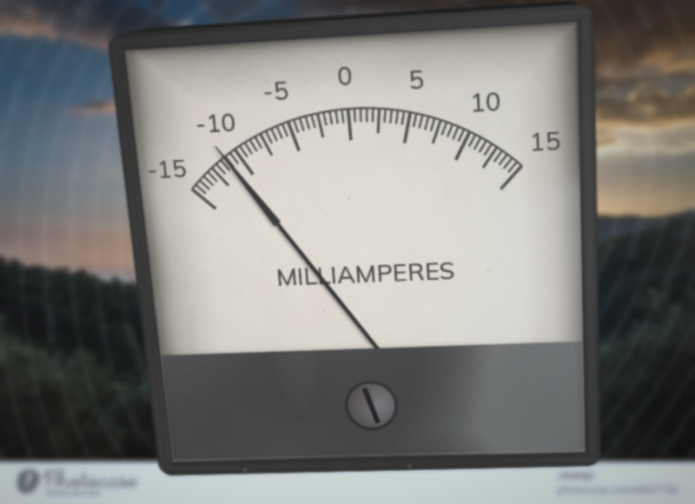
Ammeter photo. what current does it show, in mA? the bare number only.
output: -11
